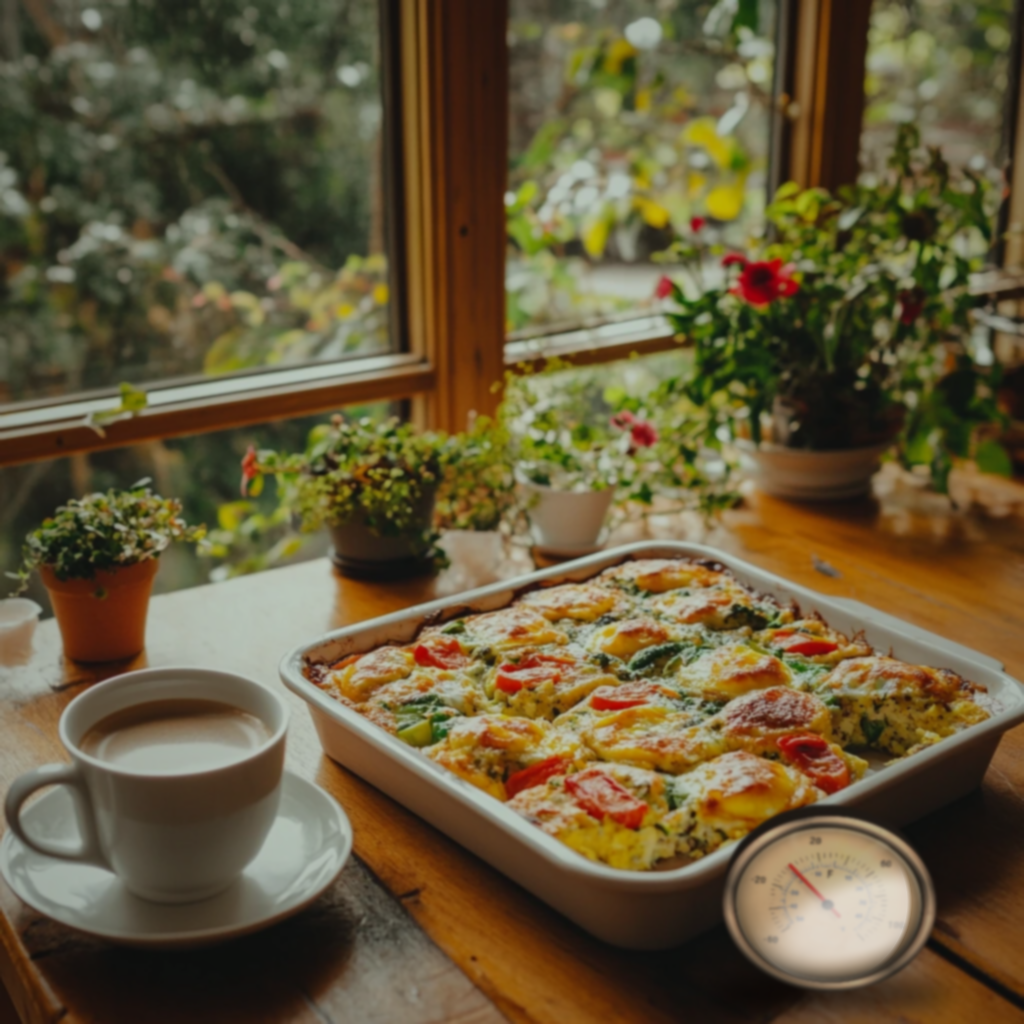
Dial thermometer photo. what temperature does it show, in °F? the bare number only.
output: 0
